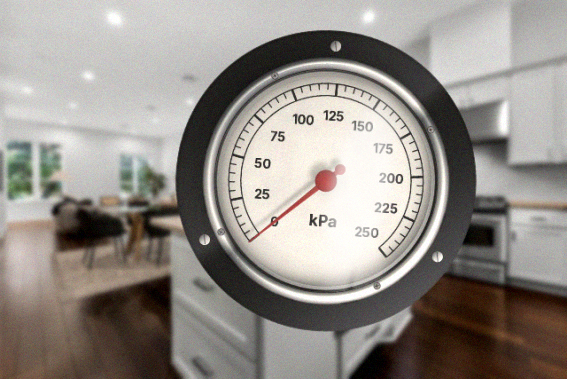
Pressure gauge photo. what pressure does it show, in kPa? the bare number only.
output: 0
